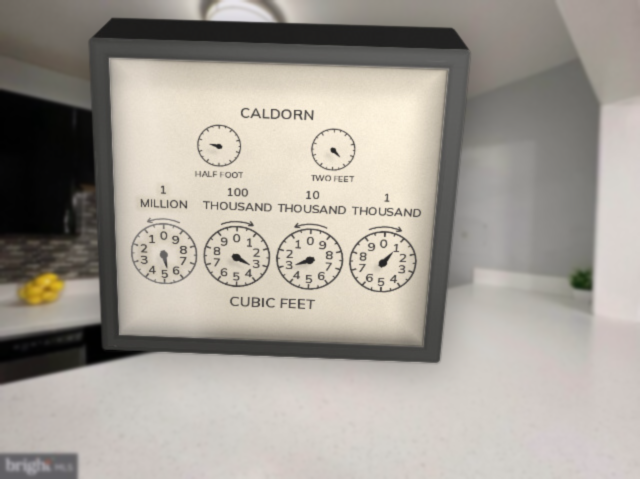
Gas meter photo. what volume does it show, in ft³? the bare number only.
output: 533100
